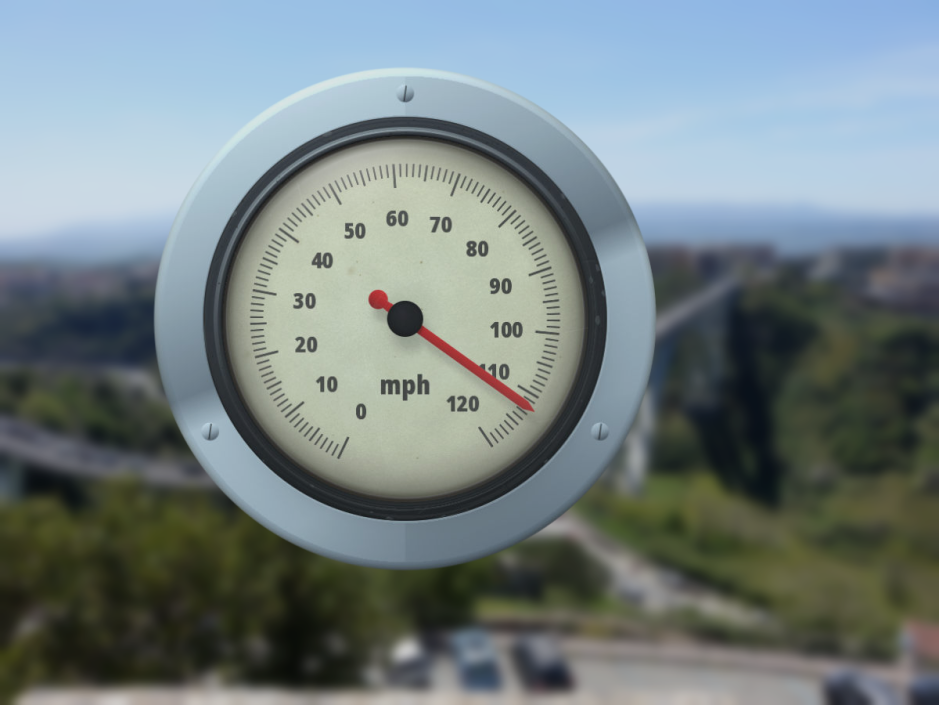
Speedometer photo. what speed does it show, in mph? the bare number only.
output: 112
